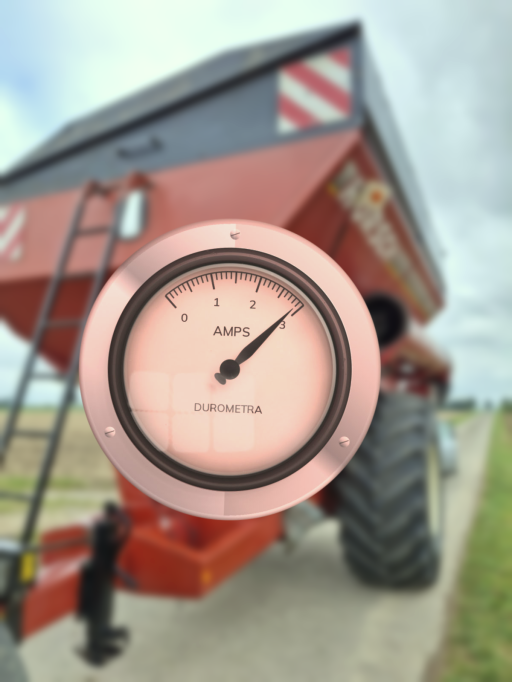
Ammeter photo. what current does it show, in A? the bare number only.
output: 2.9
